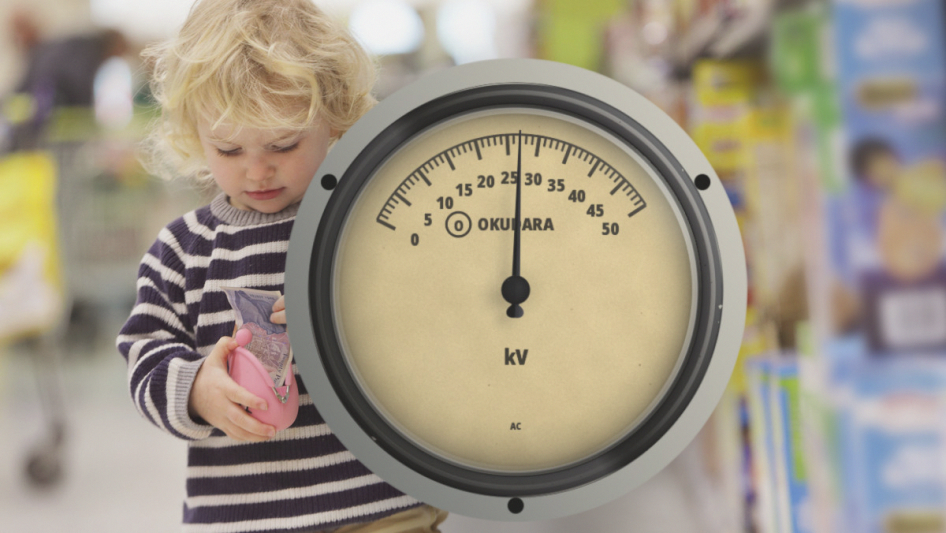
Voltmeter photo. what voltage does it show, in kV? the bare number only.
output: 27
